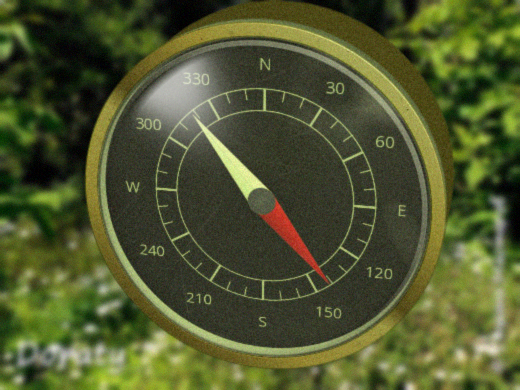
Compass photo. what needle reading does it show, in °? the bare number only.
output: 140
